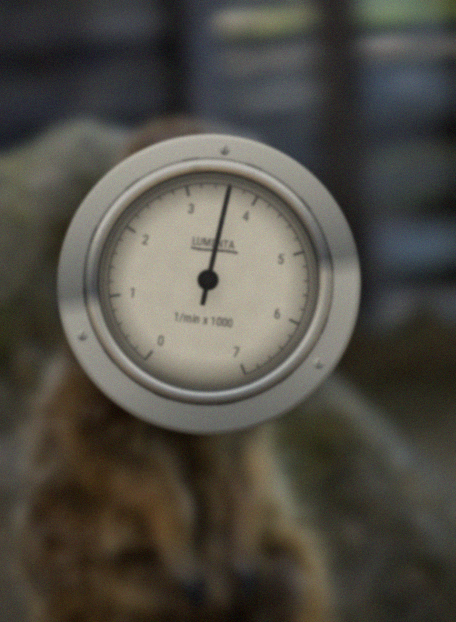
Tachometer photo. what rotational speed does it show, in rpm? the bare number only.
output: 3600
